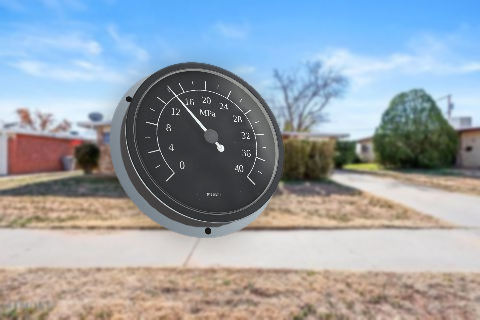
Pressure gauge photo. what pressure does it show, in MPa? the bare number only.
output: 14
